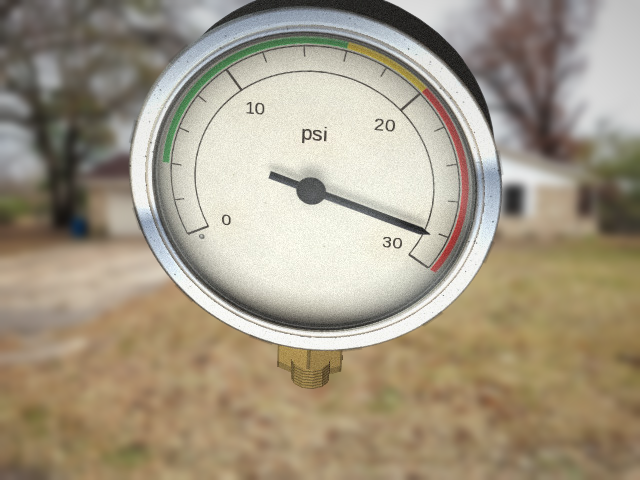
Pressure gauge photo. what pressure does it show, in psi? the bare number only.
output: 28
